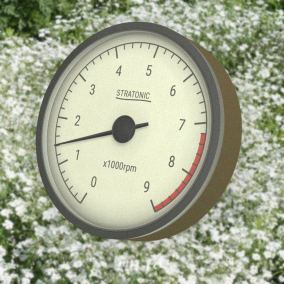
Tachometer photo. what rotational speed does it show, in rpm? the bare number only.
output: 1400
